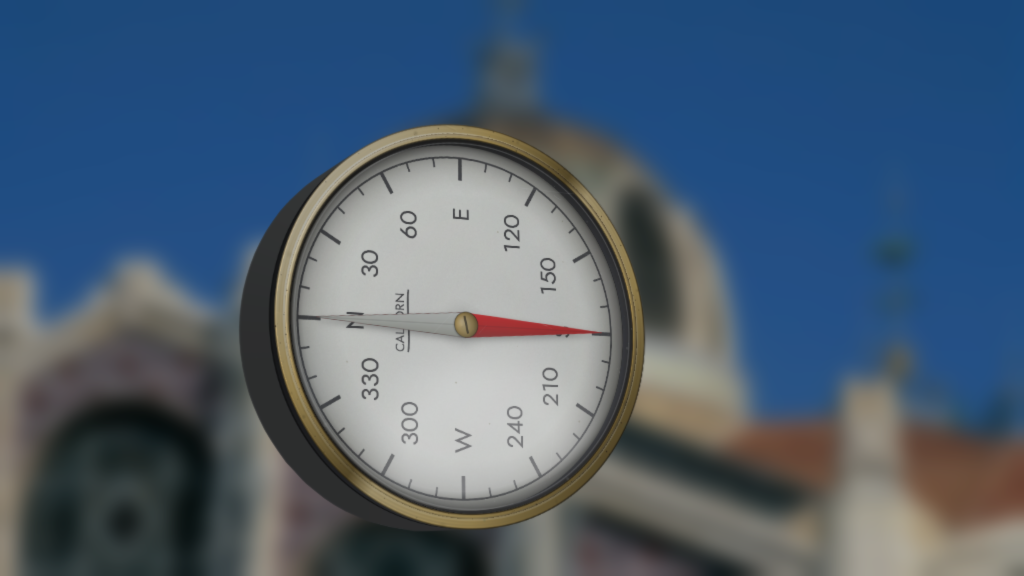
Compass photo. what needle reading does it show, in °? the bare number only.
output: 180
